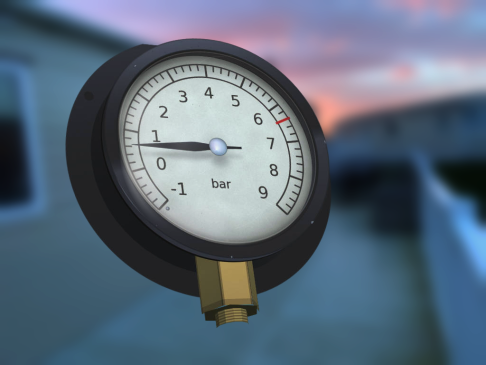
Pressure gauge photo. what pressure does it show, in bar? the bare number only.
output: 0.6
